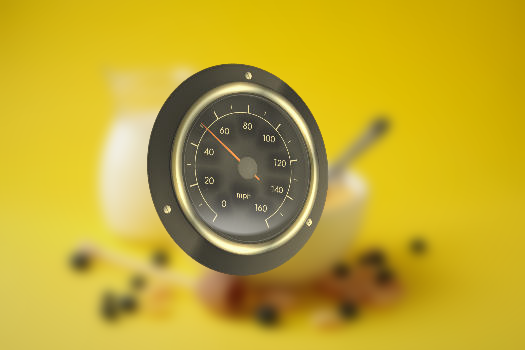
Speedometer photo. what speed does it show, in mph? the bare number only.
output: 50
